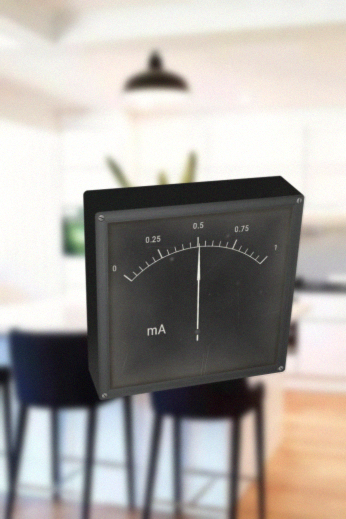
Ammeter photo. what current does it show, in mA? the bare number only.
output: 0.5
